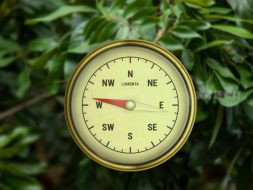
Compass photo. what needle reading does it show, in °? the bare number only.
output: 280
